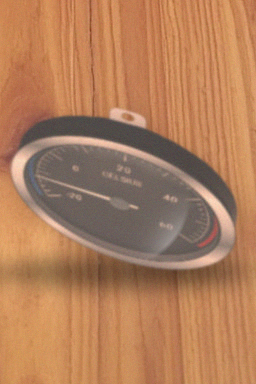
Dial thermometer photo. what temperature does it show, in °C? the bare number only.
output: -10
